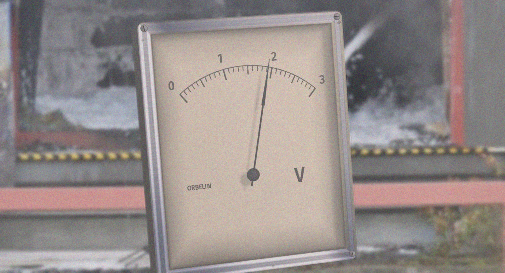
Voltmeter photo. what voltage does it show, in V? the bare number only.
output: 1.9
